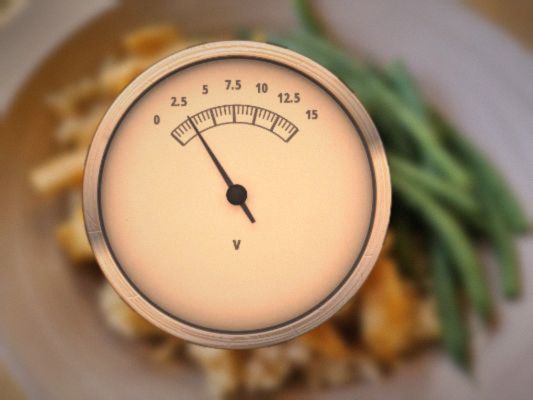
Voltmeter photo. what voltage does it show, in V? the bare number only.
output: 2.5
